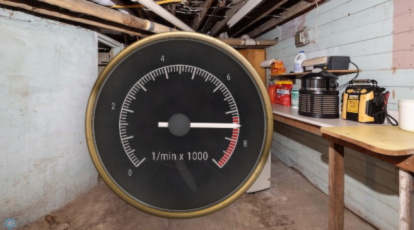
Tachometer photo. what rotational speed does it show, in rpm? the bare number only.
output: 7500
